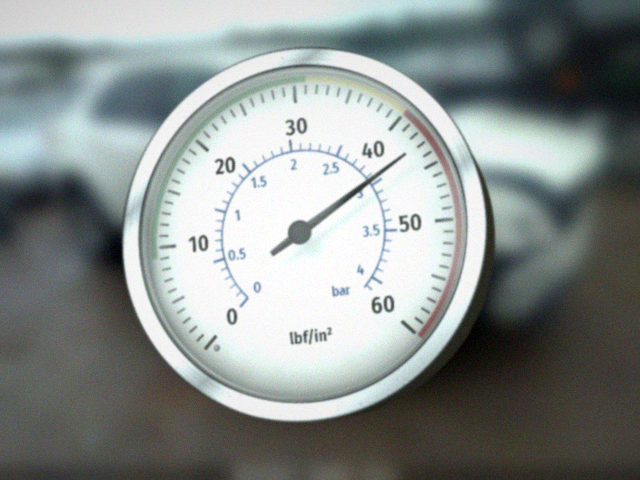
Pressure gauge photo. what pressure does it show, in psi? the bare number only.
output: 43
